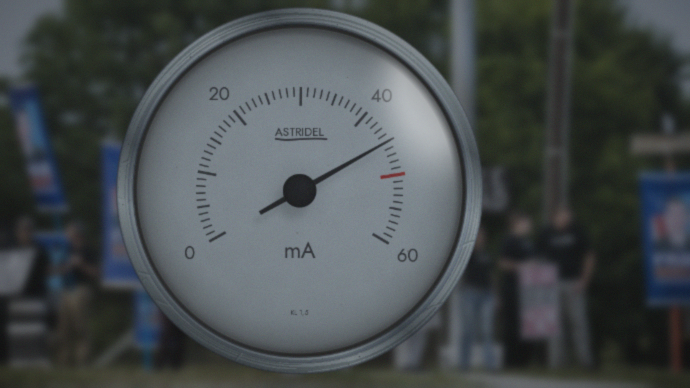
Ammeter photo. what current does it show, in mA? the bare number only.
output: 45
